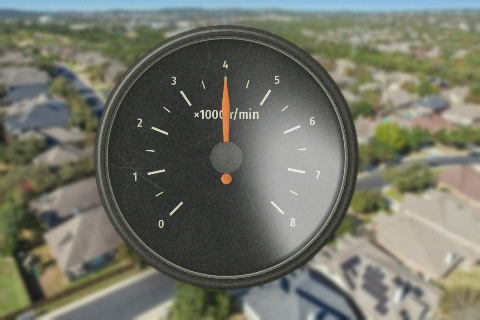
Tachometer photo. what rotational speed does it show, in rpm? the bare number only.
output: 4000
